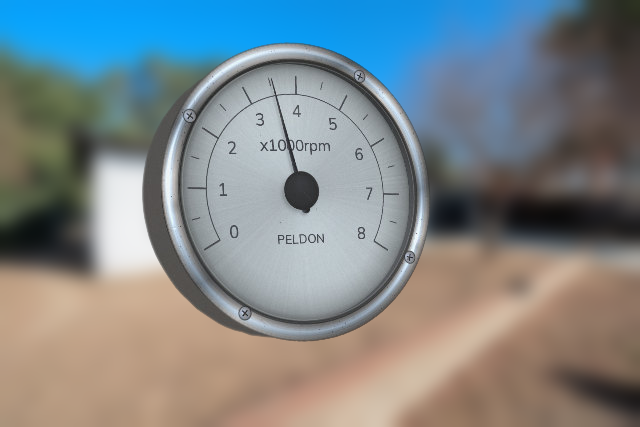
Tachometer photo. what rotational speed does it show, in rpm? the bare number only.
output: 3500
